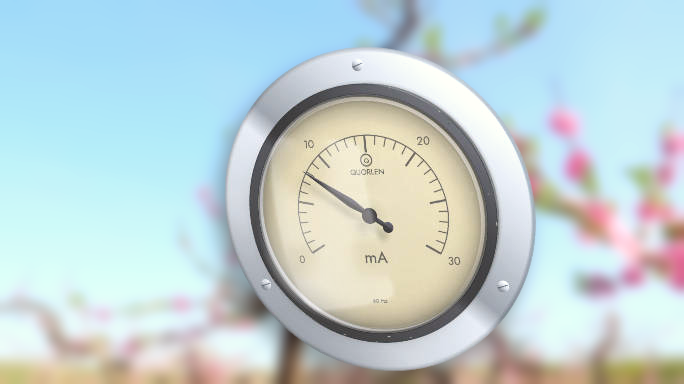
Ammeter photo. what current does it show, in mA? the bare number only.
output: 8
